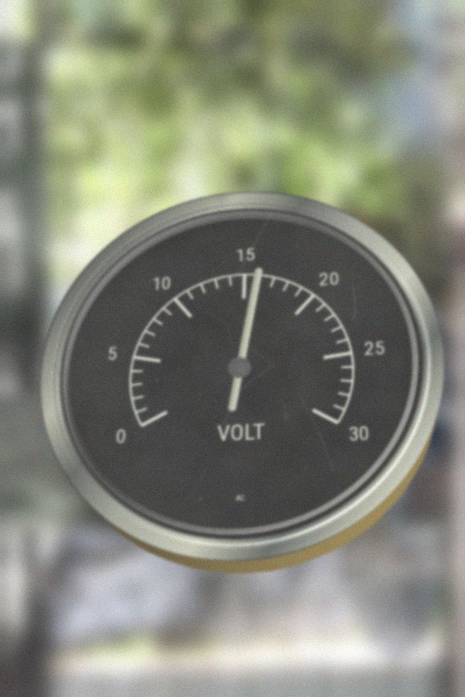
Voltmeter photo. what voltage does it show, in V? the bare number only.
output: 16
